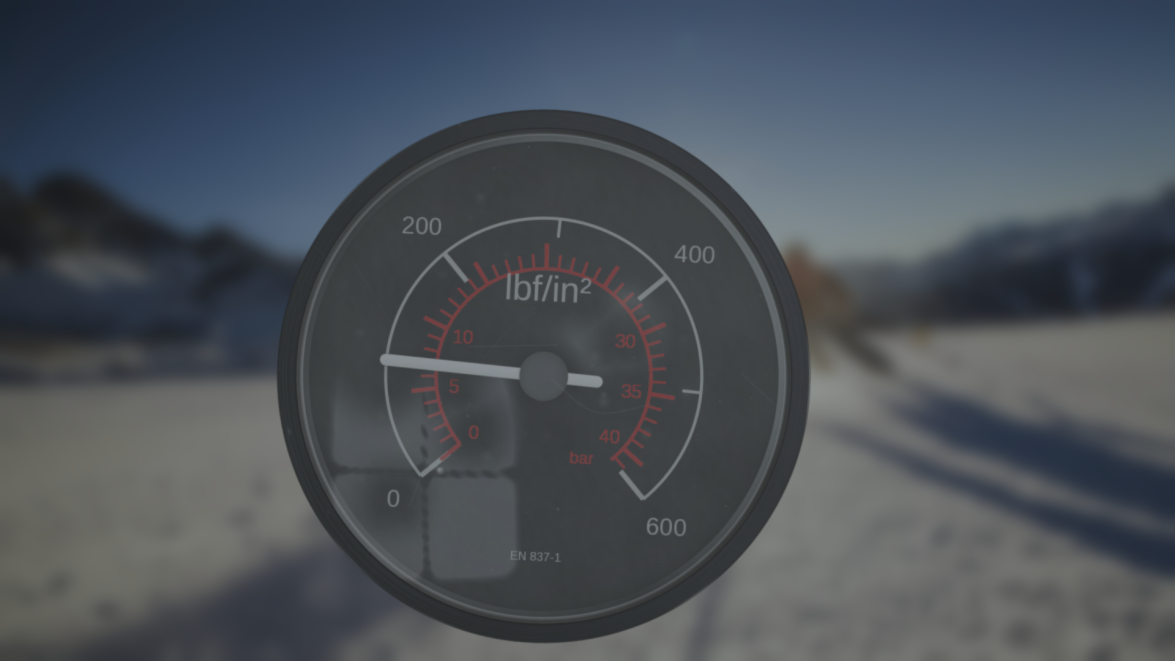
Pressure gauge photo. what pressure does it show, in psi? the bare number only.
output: 100
